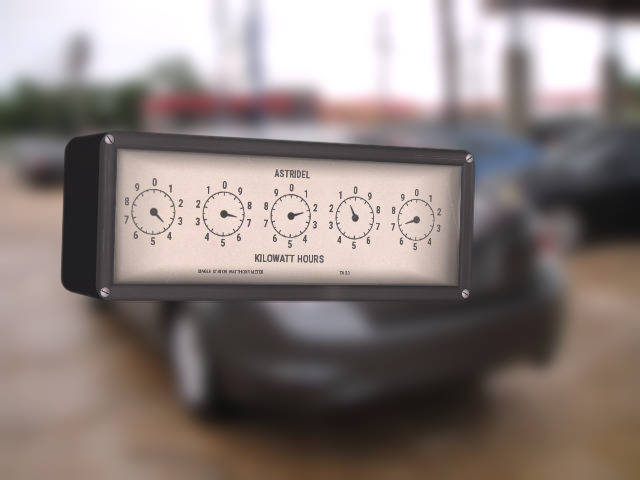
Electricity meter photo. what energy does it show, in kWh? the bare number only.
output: 37207
